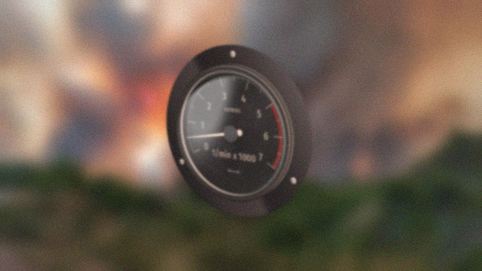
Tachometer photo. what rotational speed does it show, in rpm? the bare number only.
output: 500
